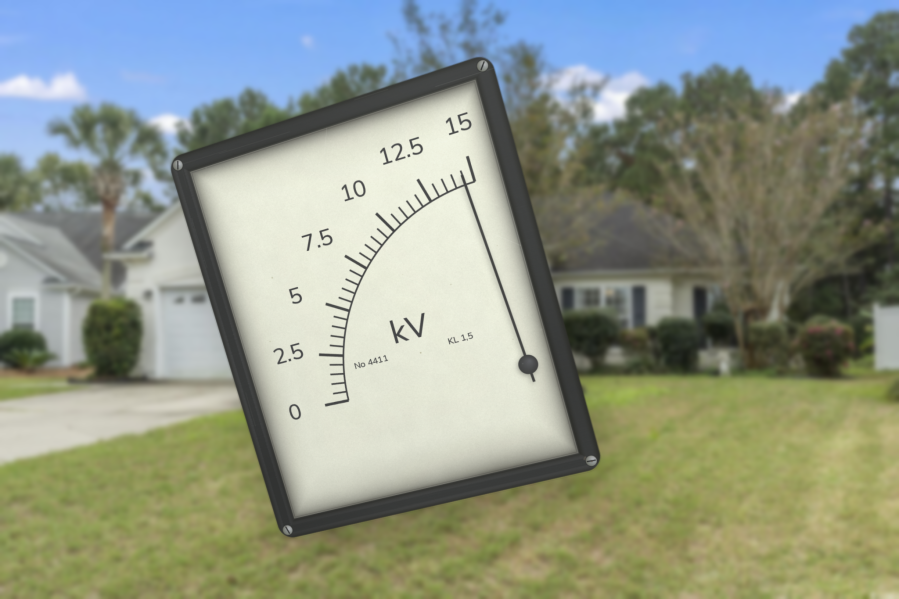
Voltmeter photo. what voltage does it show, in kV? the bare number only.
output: 14.5
